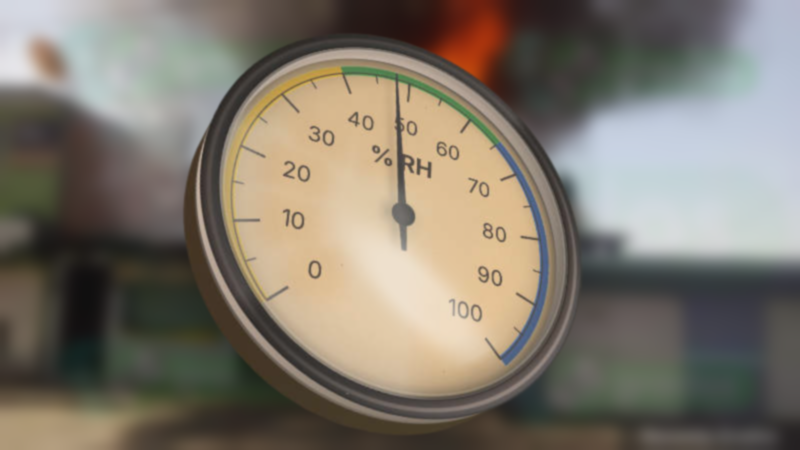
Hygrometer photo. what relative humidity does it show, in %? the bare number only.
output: 47.5
